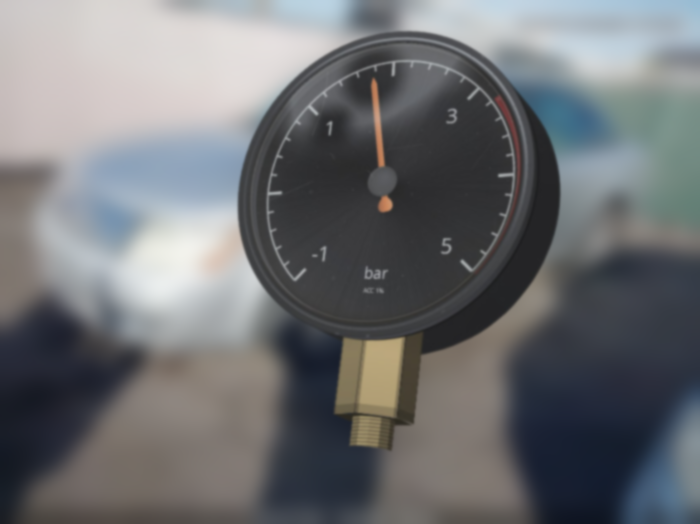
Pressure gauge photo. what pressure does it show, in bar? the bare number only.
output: 1.8
